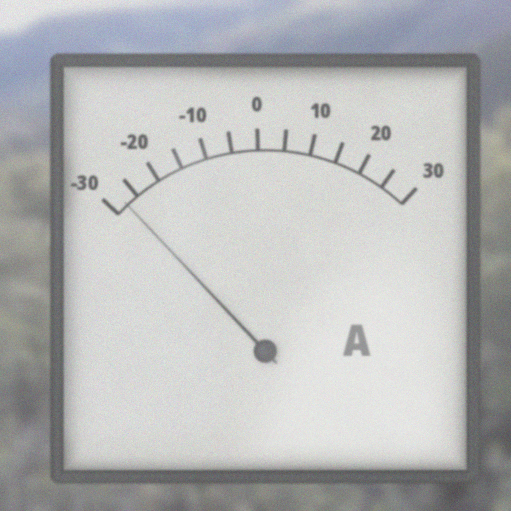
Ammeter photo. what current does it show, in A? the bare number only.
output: -27.5
